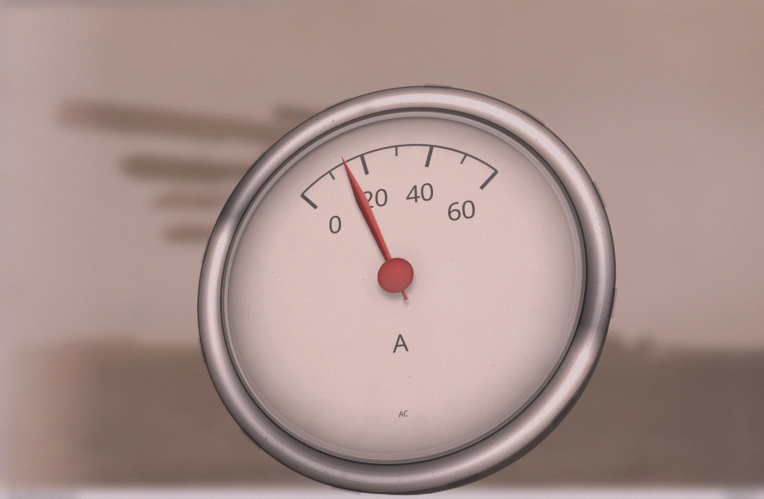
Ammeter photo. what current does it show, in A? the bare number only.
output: 15
